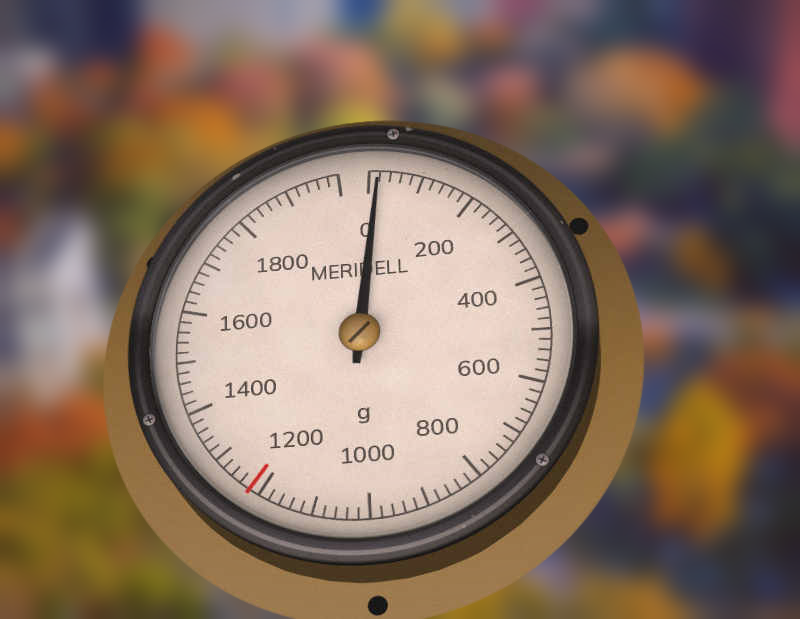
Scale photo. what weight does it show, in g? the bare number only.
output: 20
